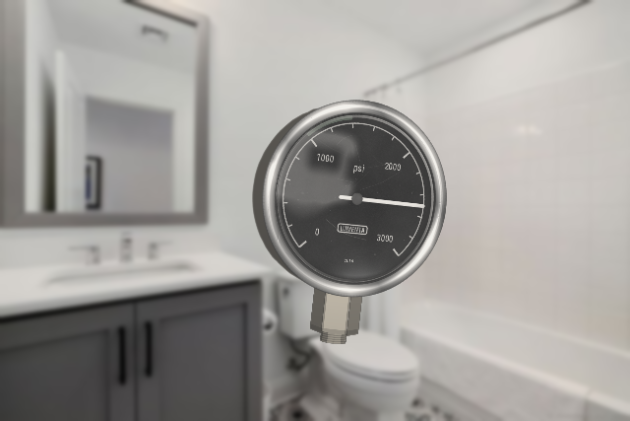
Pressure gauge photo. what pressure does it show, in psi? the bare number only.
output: 2500
